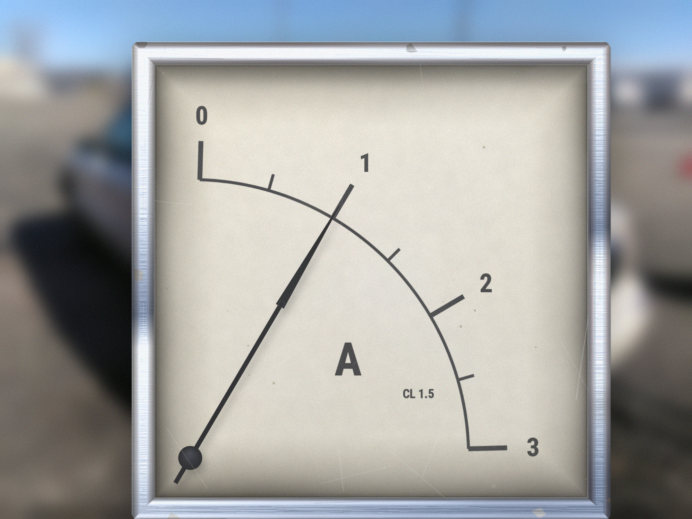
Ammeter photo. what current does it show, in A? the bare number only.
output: 1
